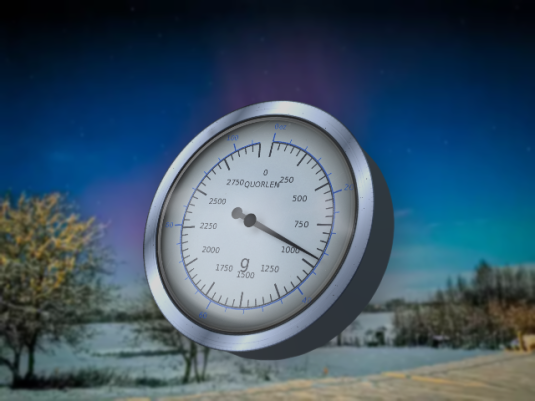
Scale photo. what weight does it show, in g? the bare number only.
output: 950
